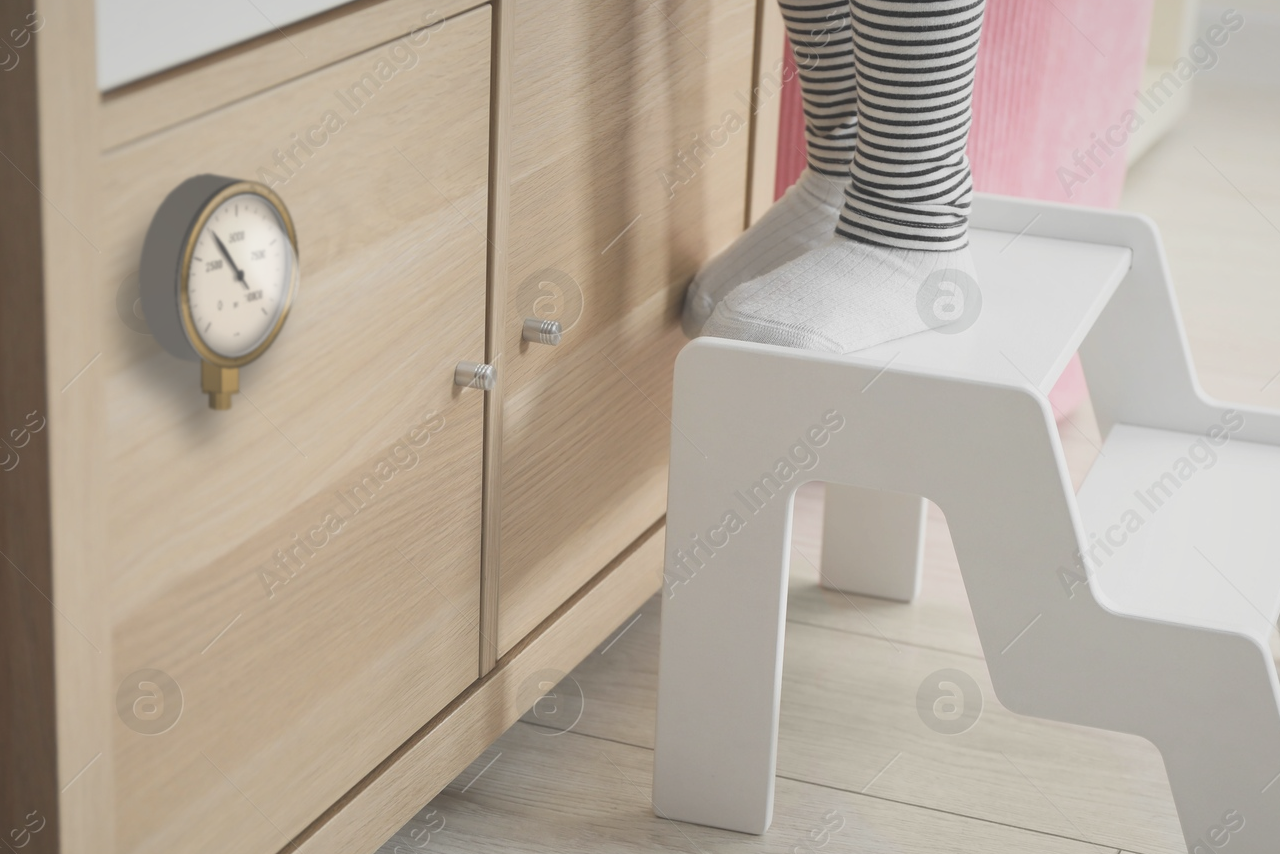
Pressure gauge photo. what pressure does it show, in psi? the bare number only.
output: 3500
